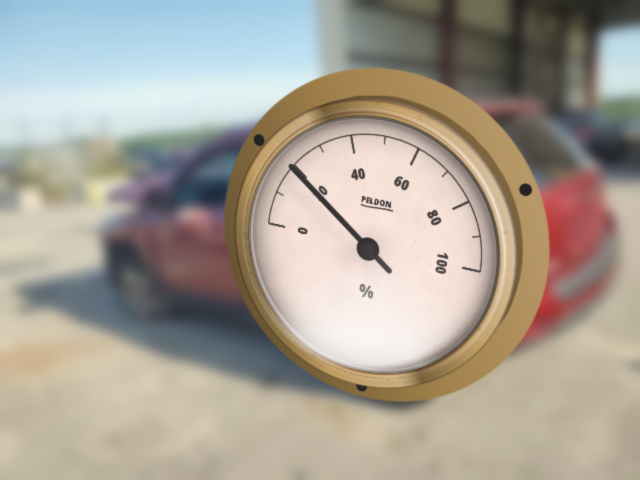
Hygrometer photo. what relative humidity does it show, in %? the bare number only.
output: 20
